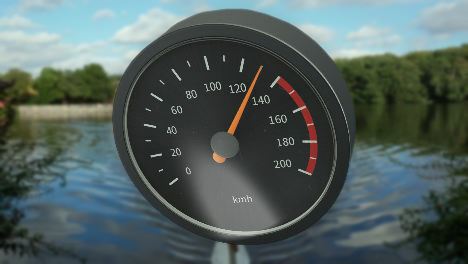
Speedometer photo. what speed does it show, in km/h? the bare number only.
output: 130
